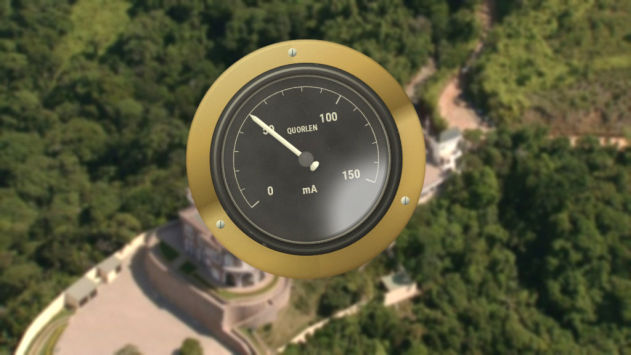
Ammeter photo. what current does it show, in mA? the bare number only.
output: 50
